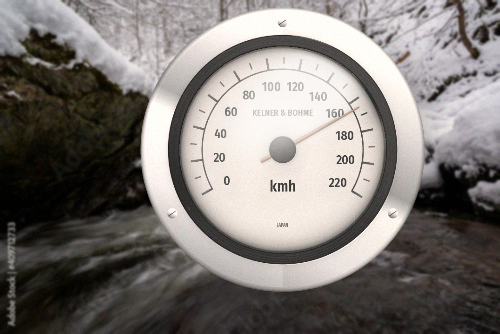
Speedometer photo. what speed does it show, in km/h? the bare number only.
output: 165
